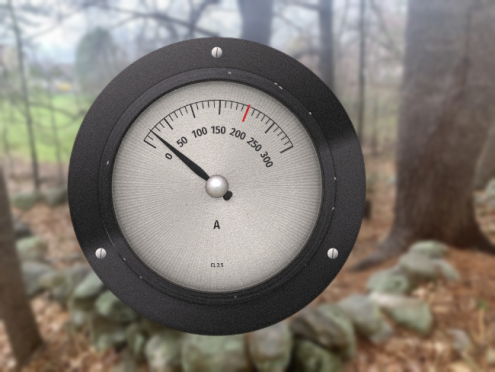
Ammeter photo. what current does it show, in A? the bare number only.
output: 20
